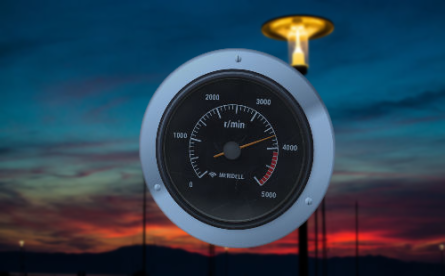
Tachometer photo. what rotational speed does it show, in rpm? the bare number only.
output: 3700
